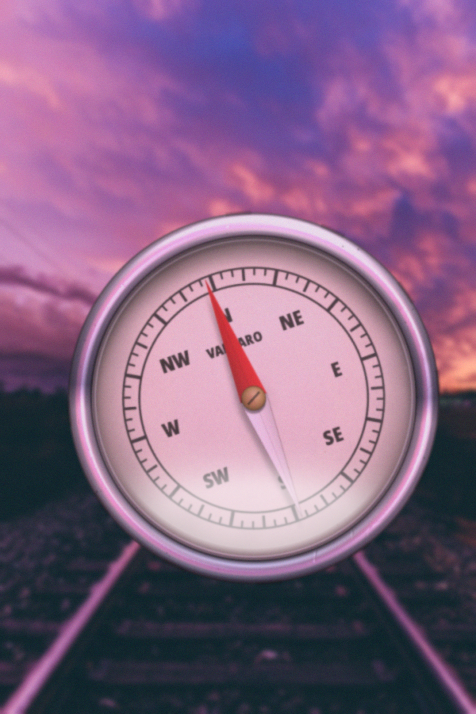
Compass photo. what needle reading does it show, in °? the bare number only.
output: 357.5
